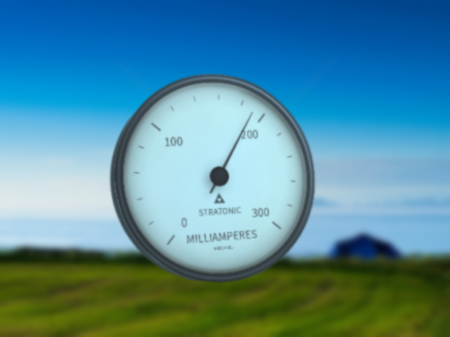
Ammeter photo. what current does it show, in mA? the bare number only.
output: 190
